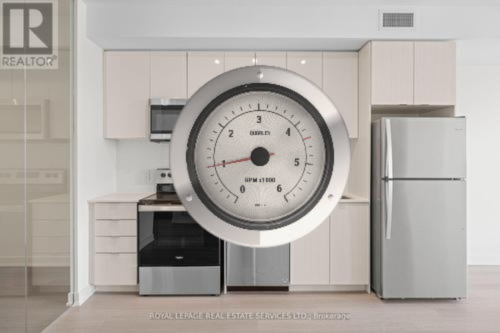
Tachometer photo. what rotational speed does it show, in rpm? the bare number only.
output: 1000
